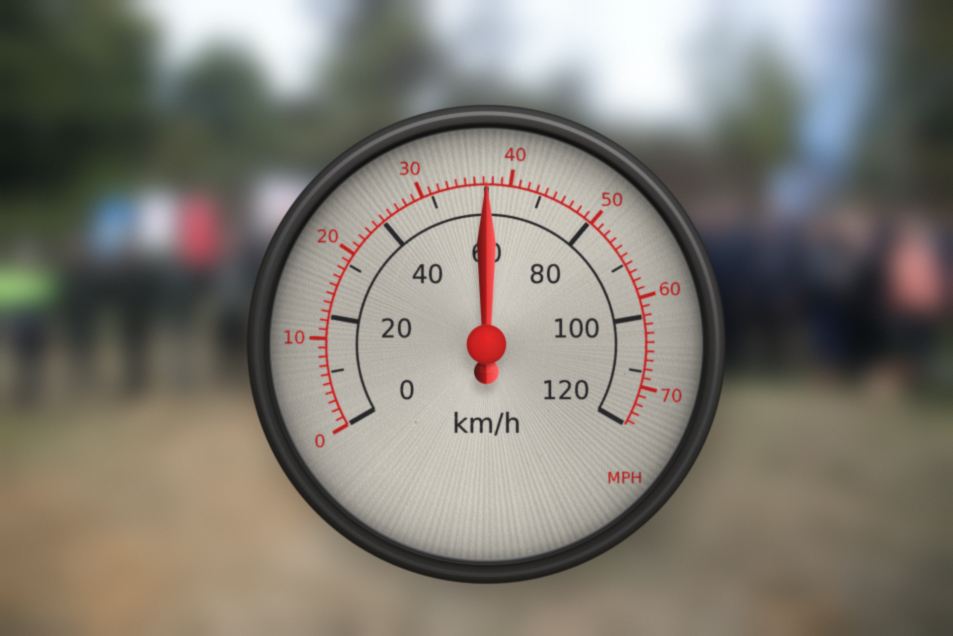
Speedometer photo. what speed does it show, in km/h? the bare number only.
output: 60
